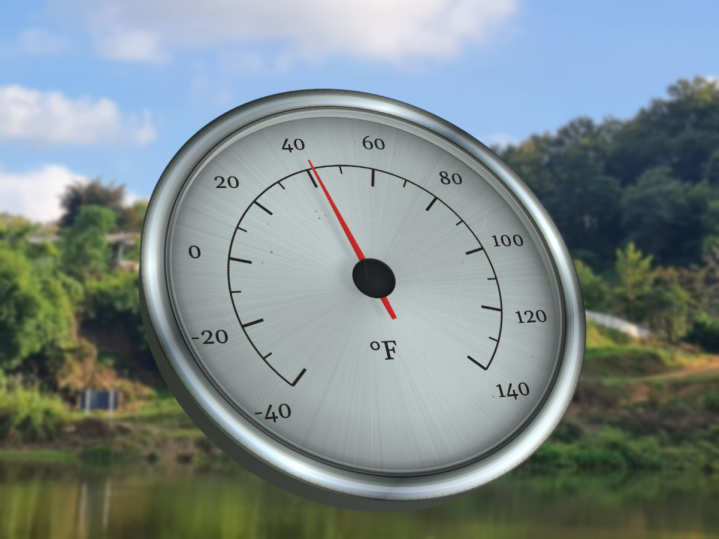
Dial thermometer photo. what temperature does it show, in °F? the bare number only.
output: 40
